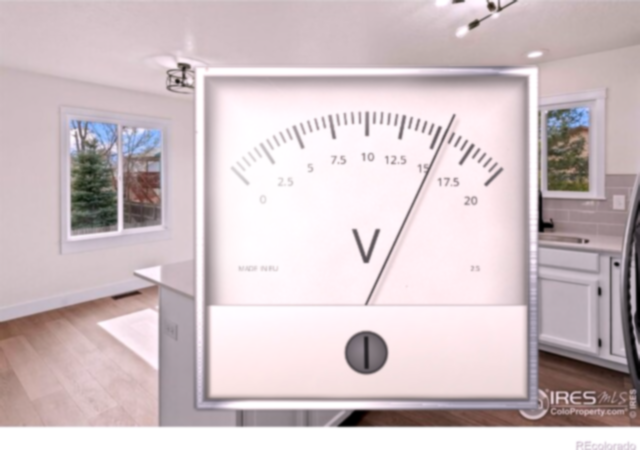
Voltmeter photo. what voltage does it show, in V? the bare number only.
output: 15.5
